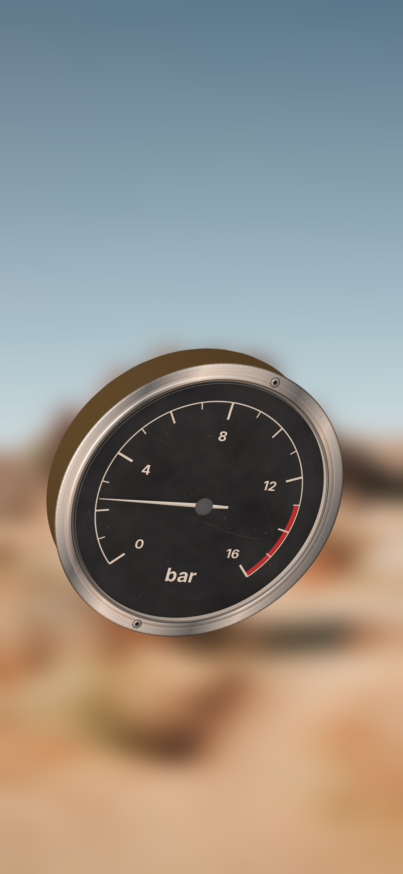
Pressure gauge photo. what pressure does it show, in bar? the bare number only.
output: 2.5
